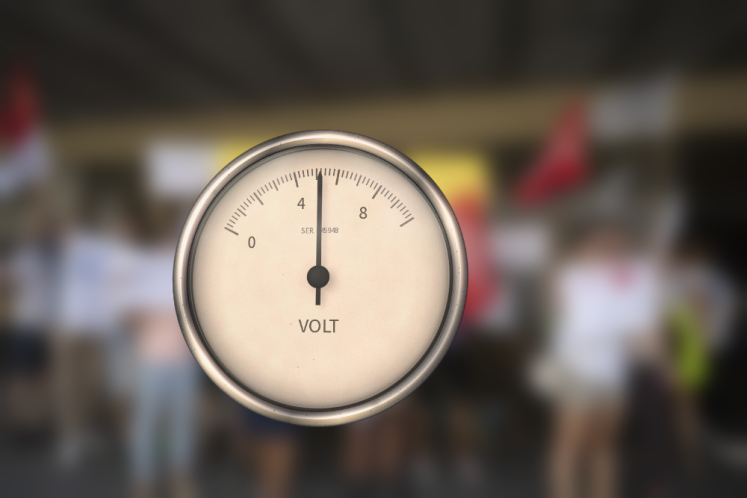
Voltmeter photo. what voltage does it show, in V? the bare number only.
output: 5.2
